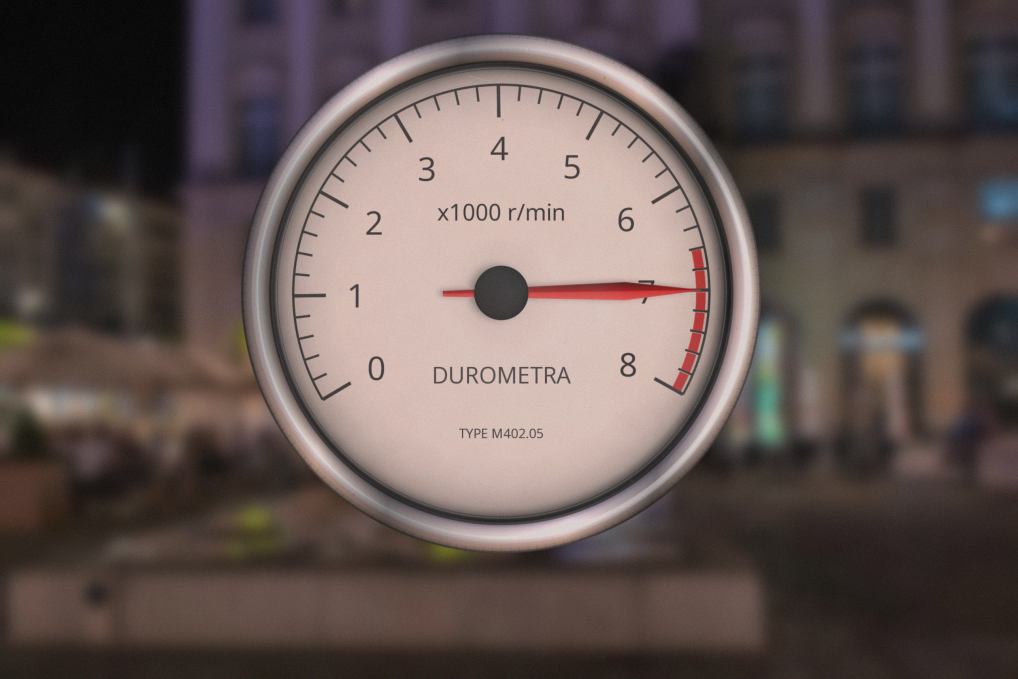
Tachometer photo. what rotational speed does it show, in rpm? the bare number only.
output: 7000
